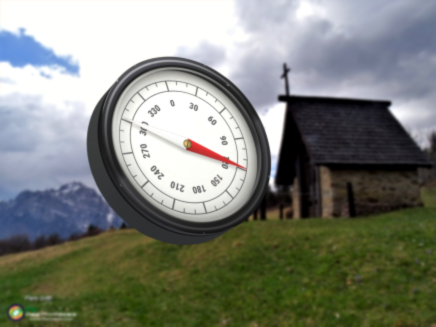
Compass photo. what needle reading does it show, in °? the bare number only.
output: 120
